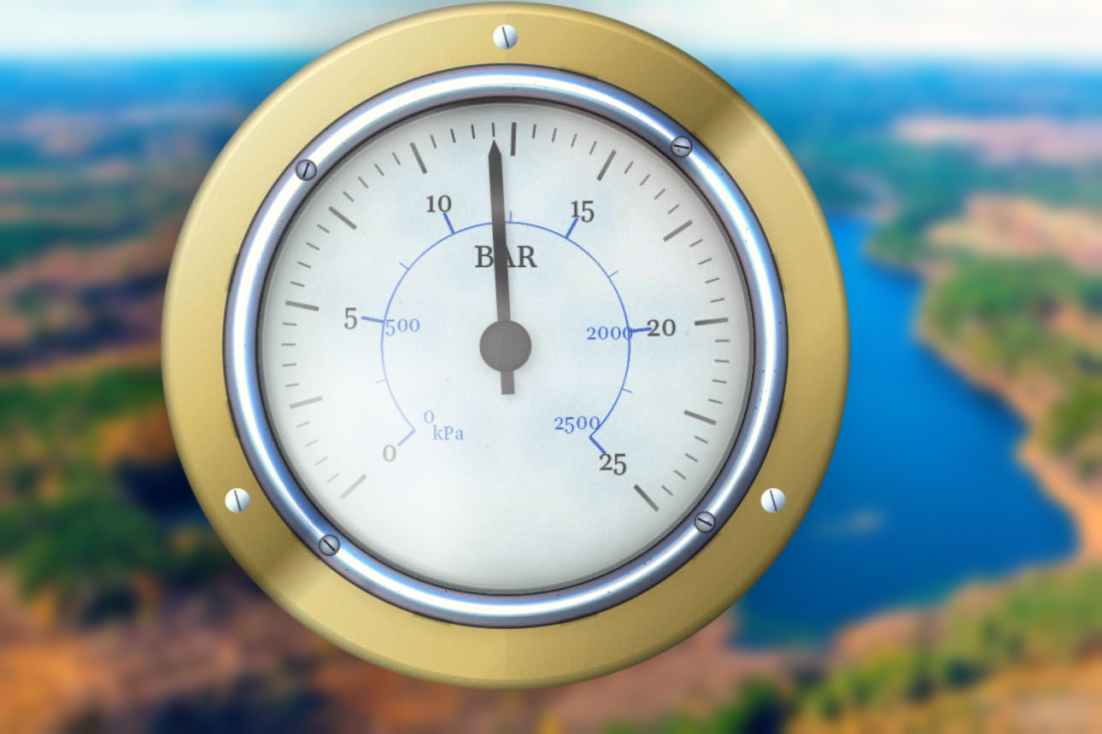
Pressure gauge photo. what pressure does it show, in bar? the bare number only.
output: 12
